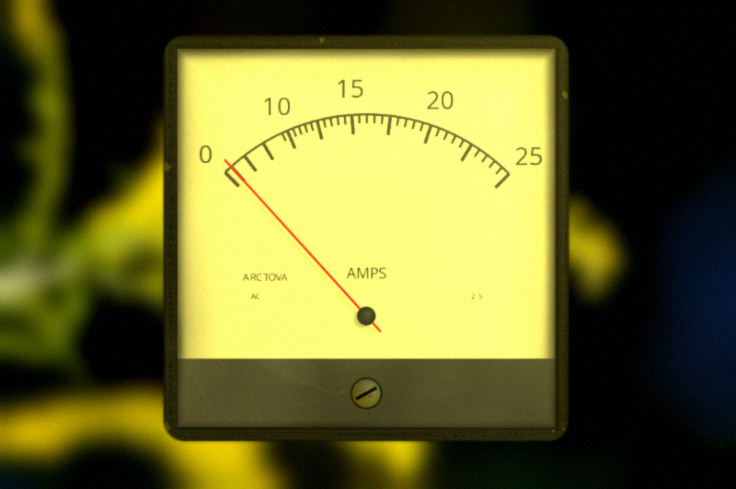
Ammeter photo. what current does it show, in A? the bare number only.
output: 2.5
